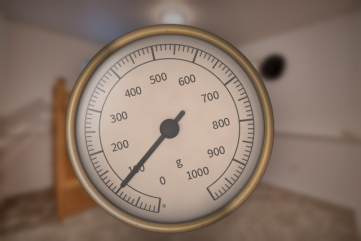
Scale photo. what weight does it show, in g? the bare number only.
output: 100
